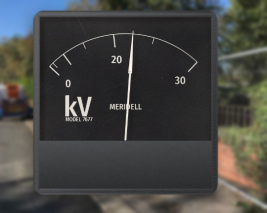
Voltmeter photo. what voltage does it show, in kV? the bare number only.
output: 22.5
